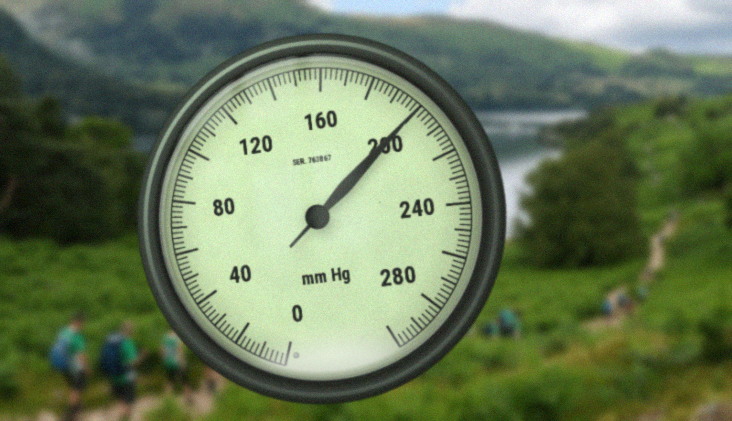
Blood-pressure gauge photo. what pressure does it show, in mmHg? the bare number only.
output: 200
